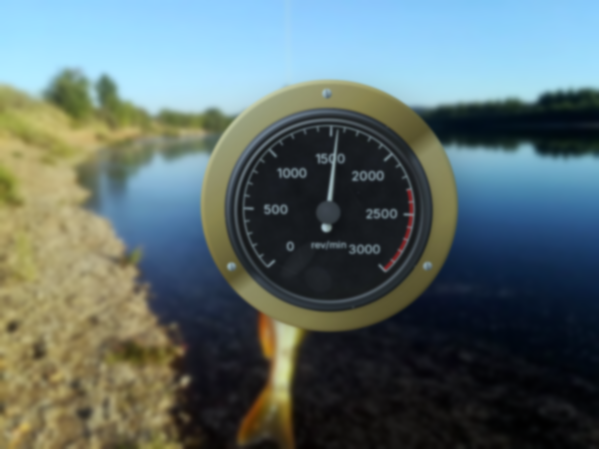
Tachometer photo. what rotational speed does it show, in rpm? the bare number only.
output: 1550
